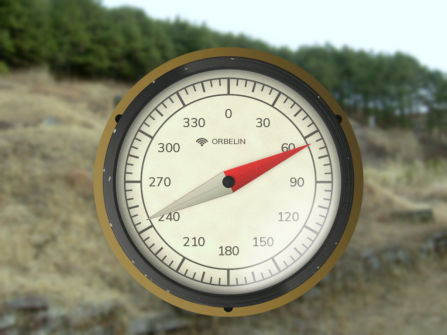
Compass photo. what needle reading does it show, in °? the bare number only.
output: 65
